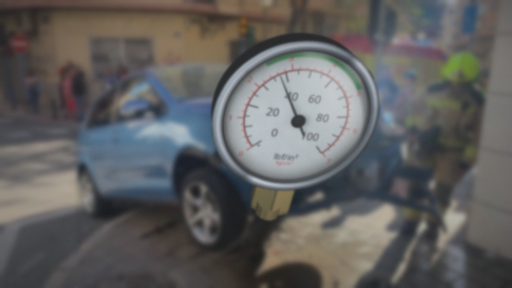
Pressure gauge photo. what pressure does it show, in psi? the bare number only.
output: 37.5
